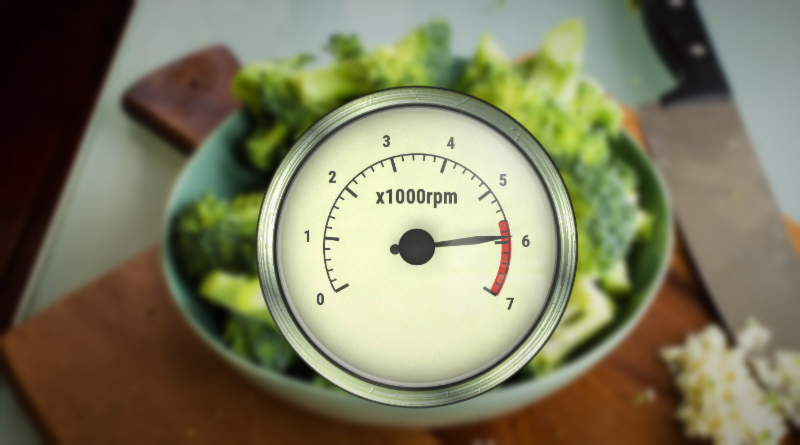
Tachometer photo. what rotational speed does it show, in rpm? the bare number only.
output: 5900
